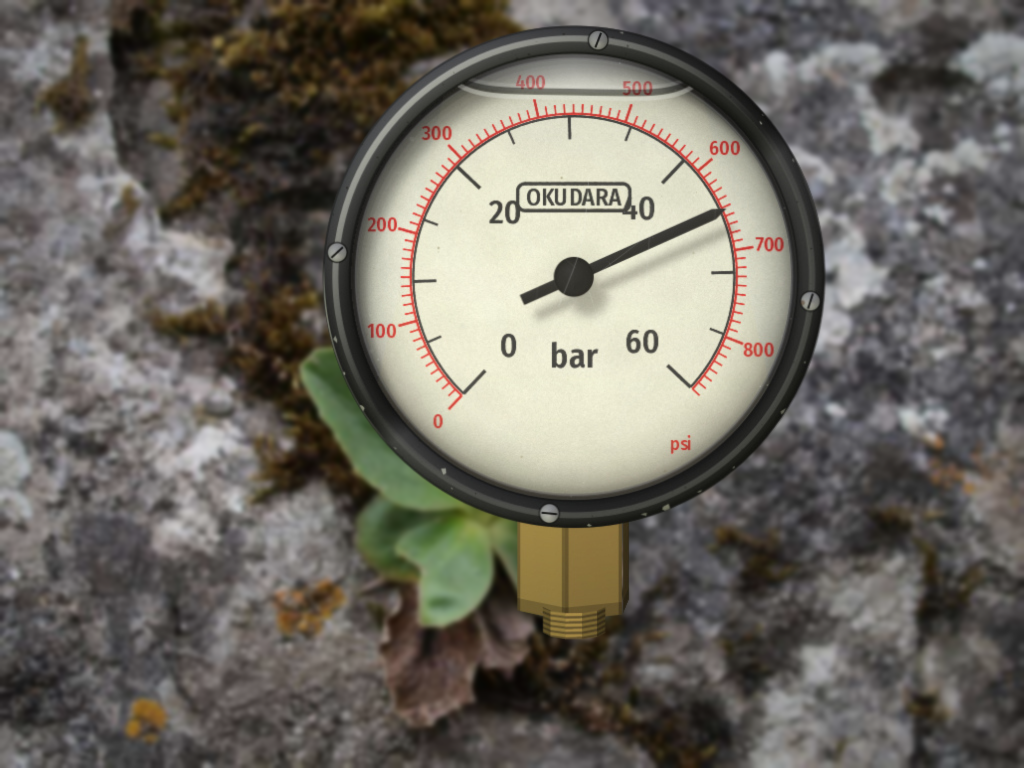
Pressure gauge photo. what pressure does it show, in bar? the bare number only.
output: 45
